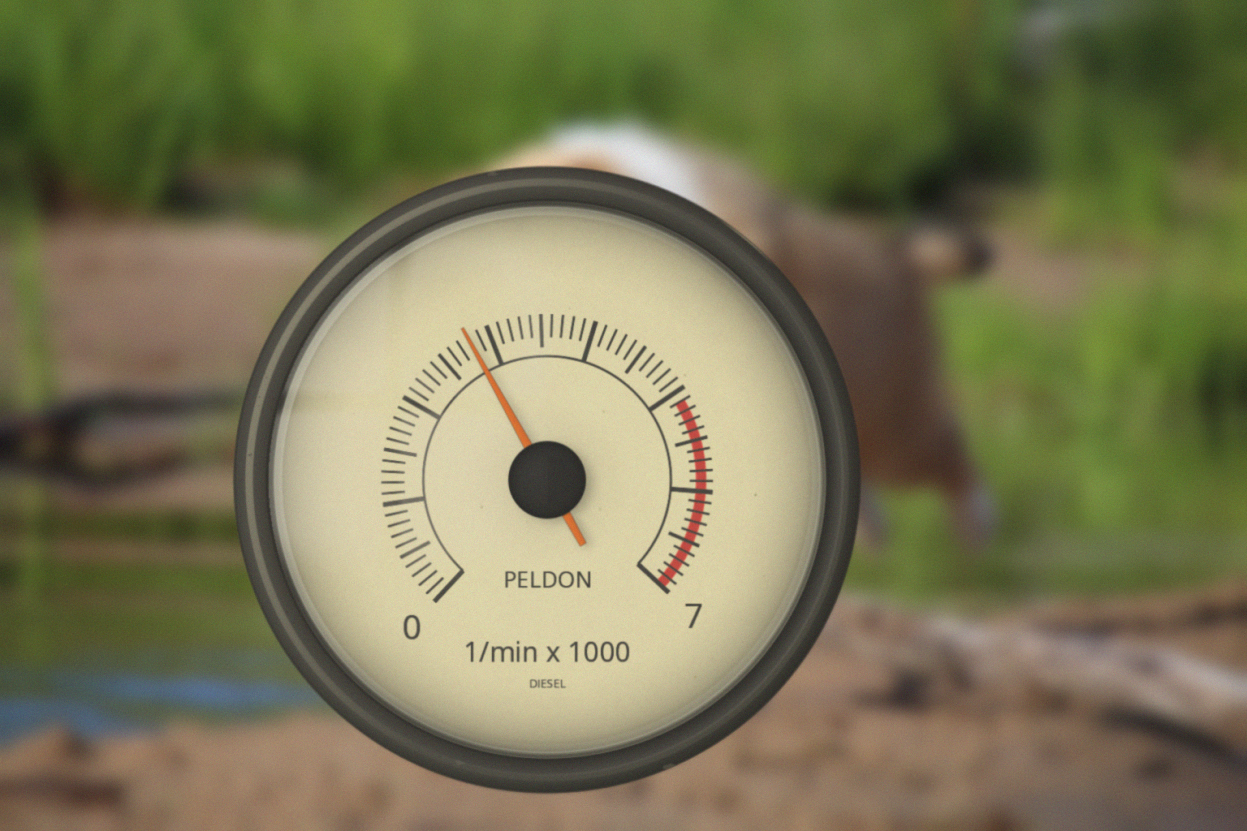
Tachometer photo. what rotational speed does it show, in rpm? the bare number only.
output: 2800
